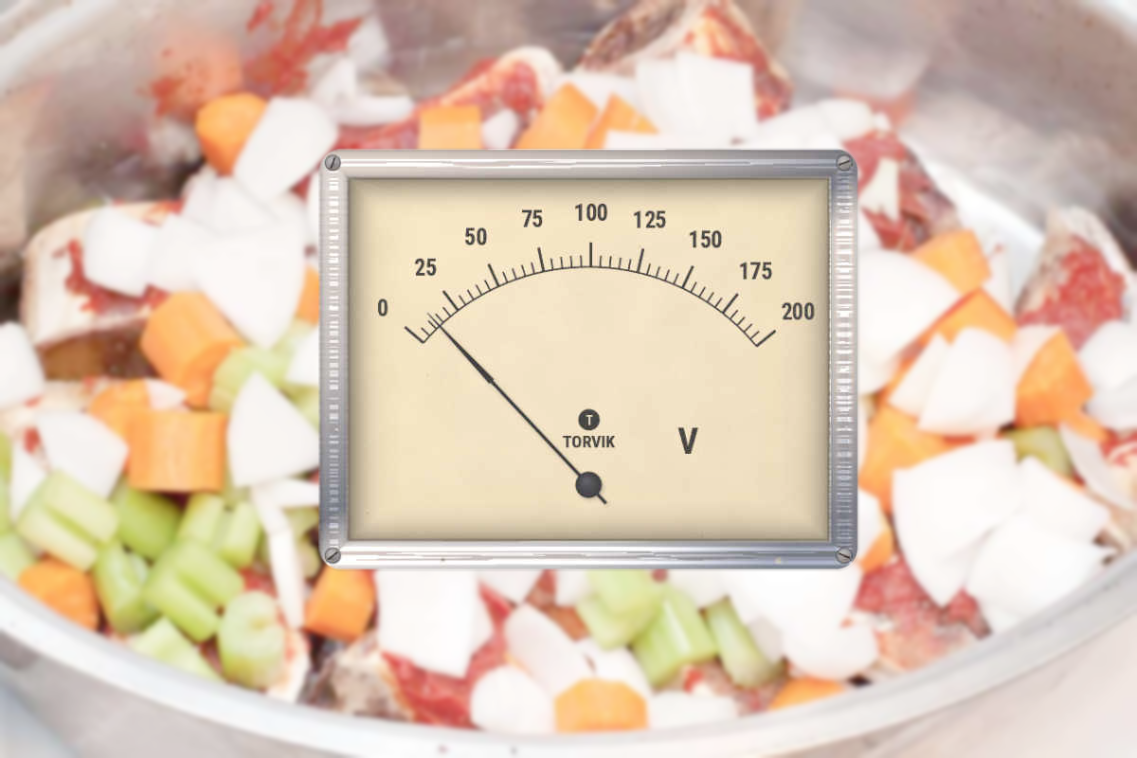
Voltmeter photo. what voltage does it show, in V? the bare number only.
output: 12.5
